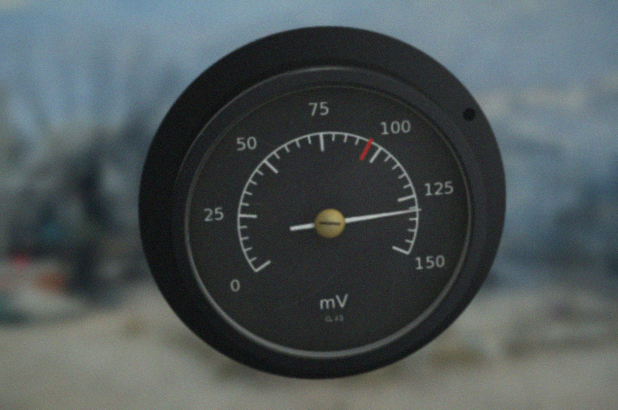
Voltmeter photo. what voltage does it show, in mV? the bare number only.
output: 130
